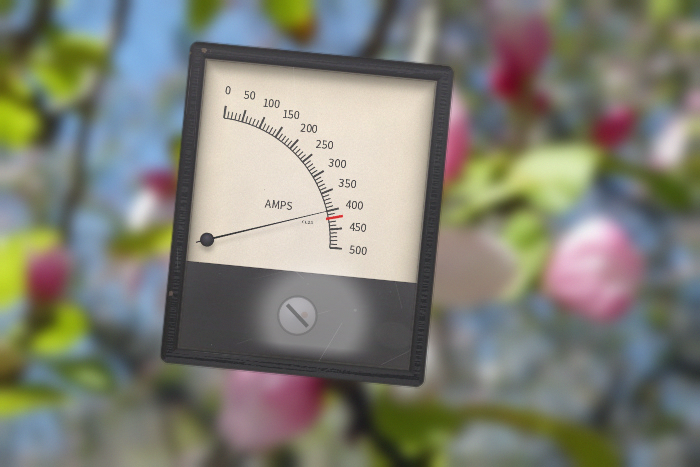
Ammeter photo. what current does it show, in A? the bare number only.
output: 400
